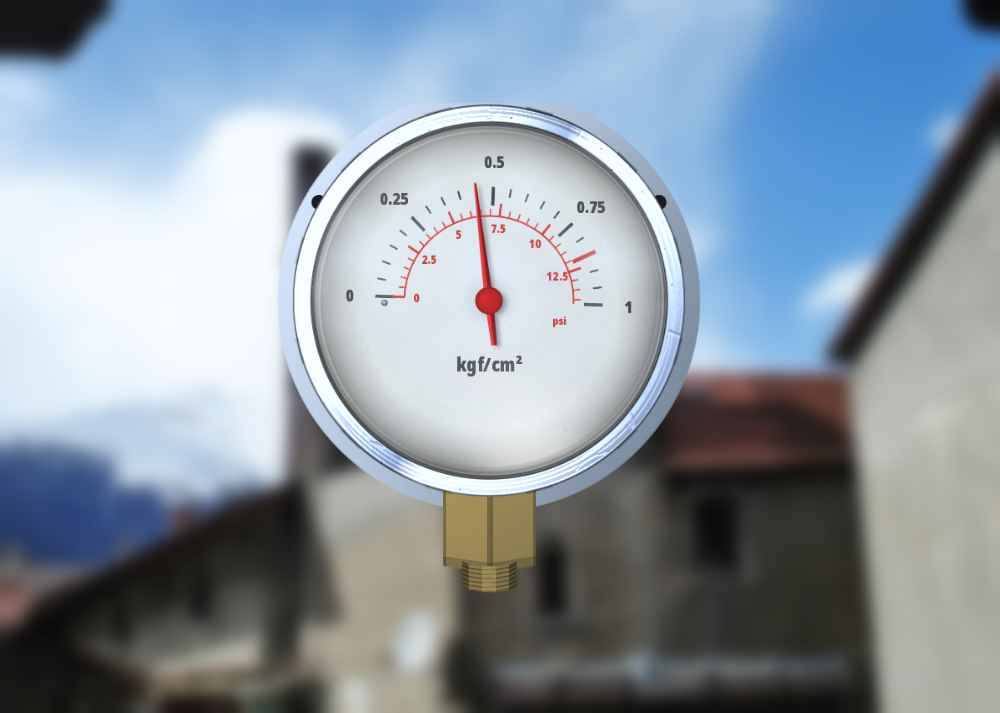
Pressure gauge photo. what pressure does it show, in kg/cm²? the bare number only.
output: 0.45
